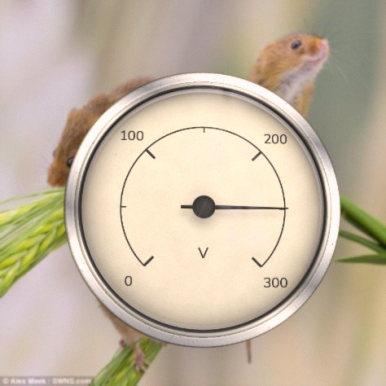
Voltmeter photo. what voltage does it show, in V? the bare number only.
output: 250
